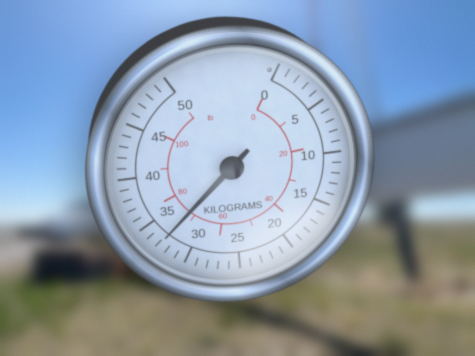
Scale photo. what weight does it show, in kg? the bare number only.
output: 33
